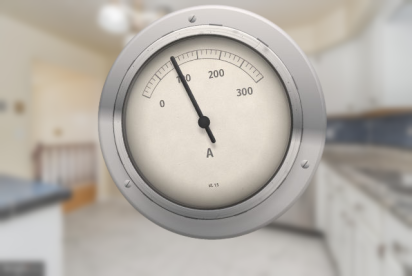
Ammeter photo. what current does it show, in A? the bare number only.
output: 100
